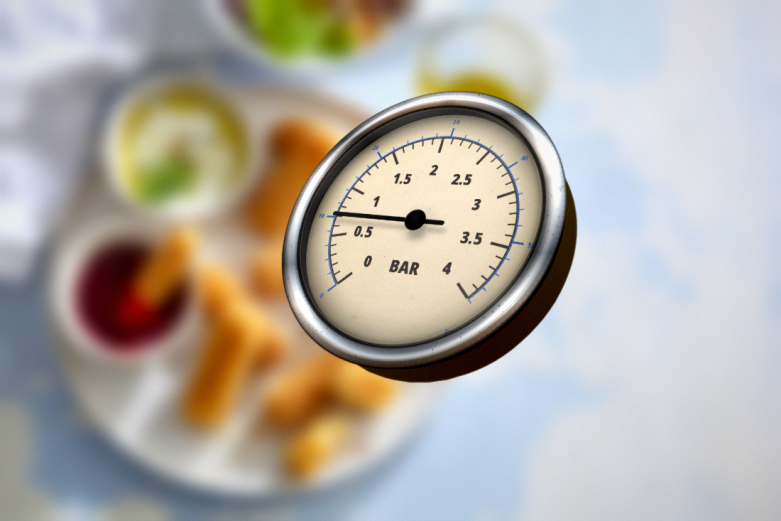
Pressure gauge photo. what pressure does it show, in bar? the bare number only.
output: 0.7
